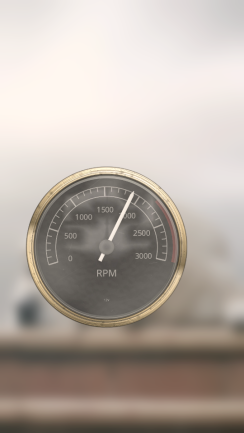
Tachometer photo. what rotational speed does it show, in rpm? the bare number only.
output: 1900
